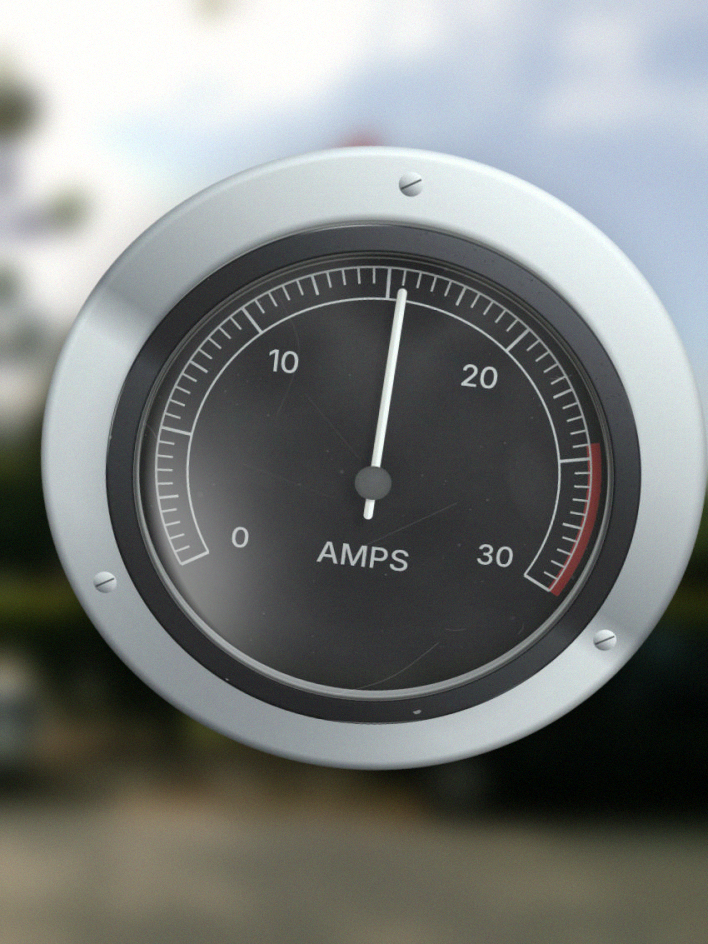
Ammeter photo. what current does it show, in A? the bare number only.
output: 15.5
